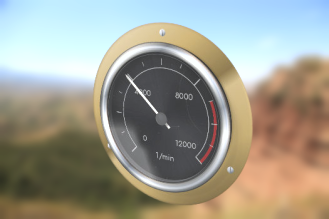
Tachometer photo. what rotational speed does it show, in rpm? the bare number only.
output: 4000
